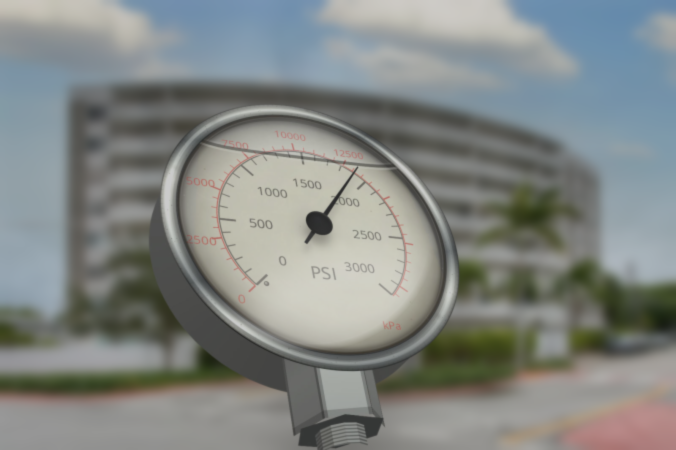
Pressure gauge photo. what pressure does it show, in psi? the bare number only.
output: 1900
